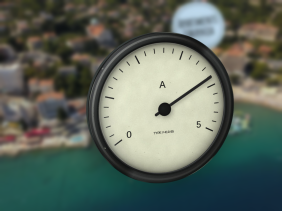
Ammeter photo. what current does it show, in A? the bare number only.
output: 3.8
